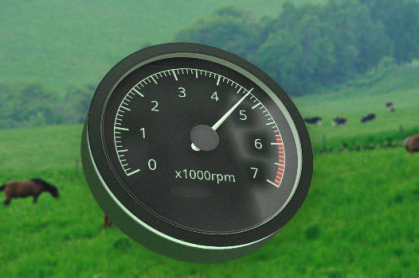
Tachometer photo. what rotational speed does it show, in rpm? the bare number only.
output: 4700
